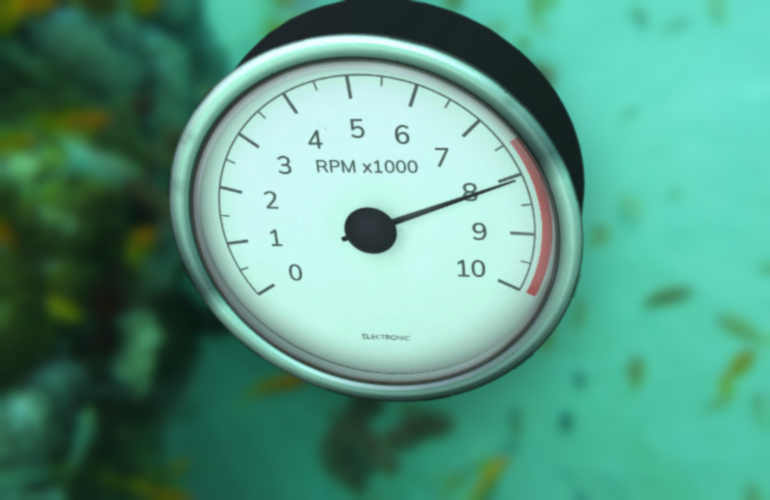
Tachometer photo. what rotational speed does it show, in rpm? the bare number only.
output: 8000
